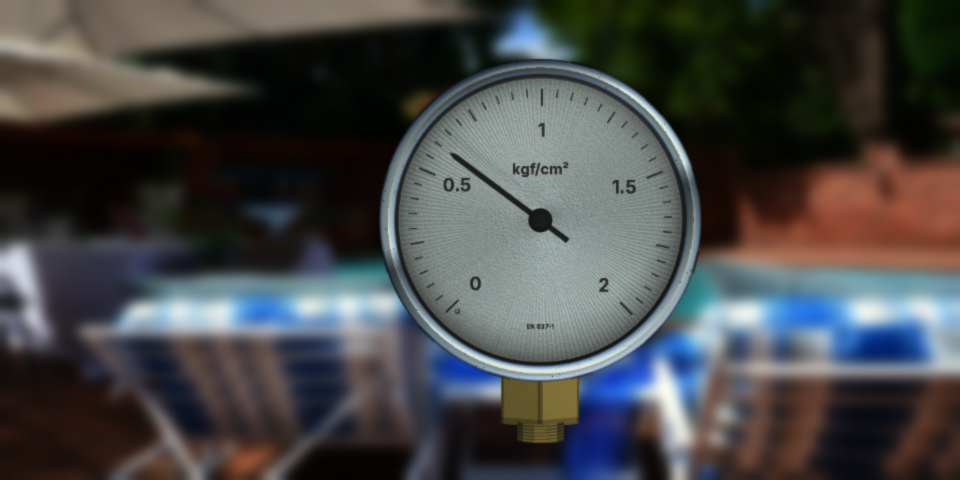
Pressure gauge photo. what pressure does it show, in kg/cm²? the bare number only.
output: 0.6
